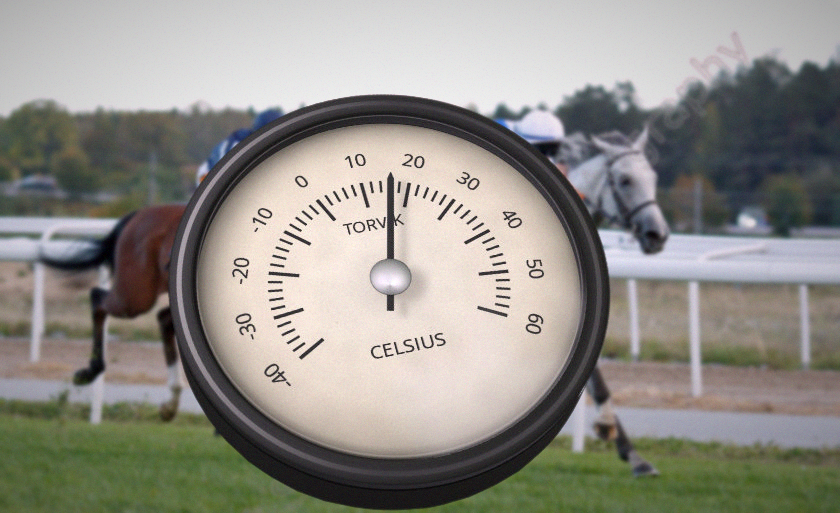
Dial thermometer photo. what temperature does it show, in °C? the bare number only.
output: 16
